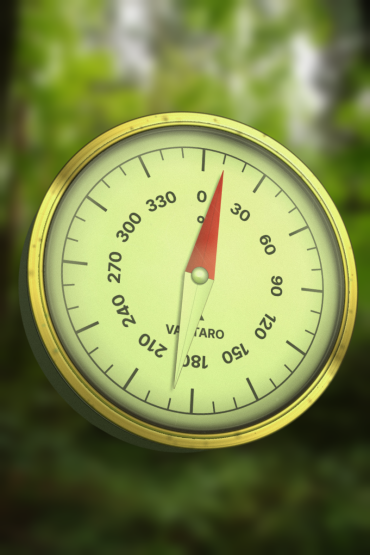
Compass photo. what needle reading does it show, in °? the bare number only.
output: 10
